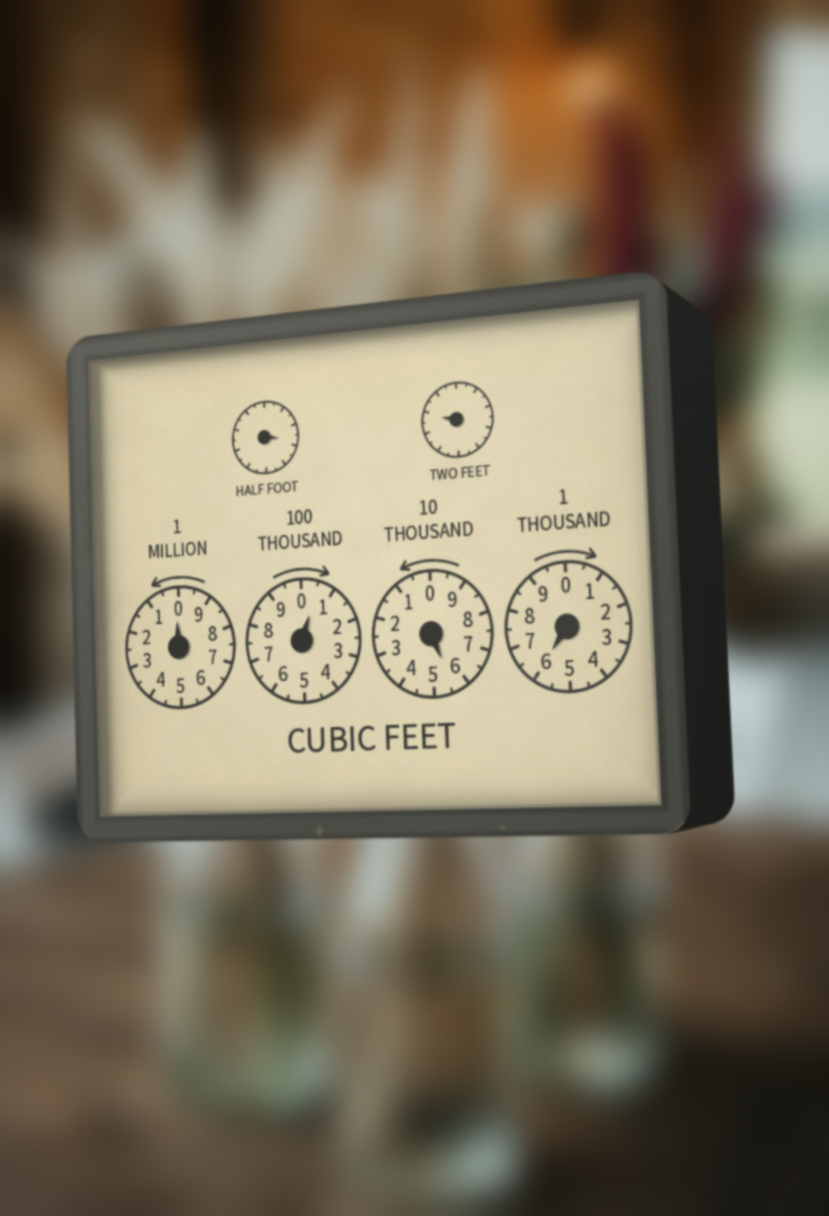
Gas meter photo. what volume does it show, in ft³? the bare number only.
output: 5600
